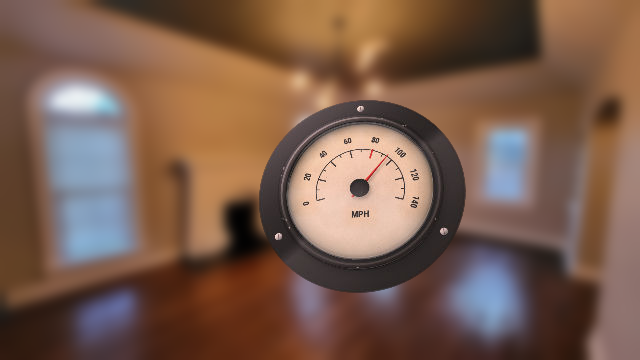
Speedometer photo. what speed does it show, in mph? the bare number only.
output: 95
